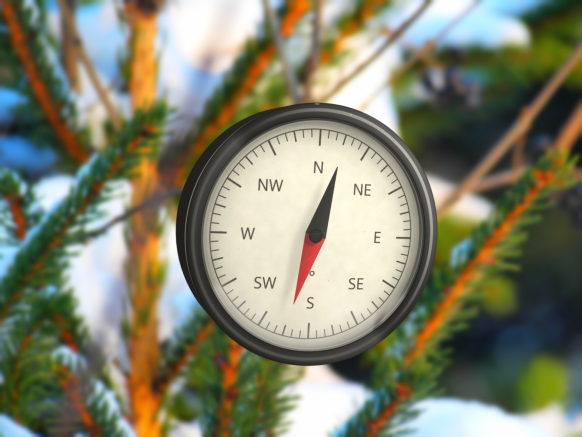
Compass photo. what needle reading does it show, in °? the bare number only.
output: 195
